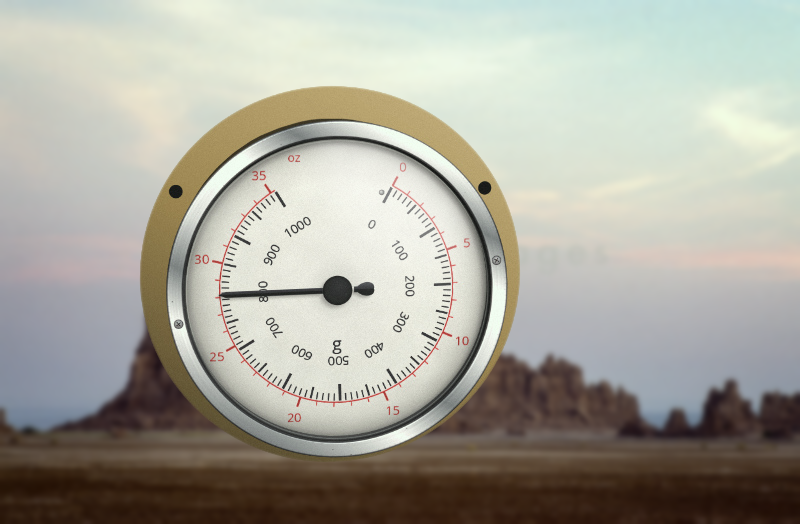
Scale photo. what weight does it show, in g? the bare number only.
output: 800
